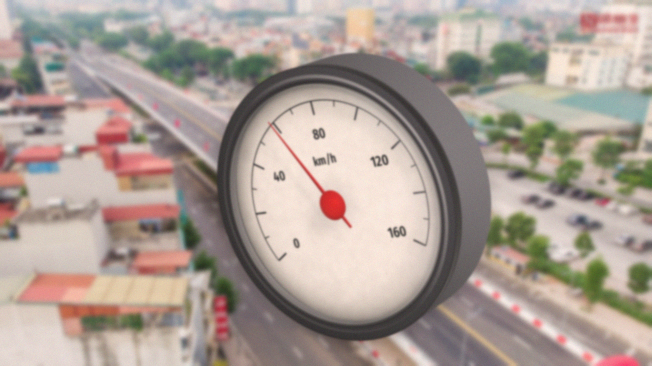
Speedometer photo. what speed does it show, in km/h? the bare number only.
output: 60
